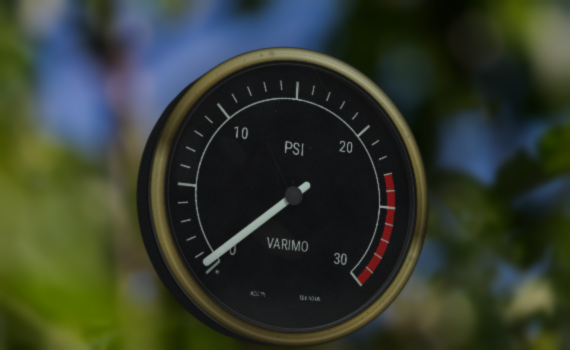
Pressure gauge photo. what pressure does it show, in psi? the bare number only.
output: 0.5
